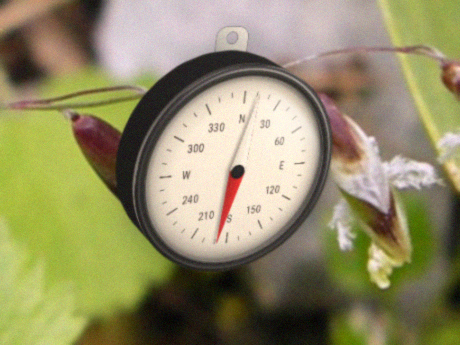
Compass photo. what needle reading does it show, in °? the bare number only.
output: 190
